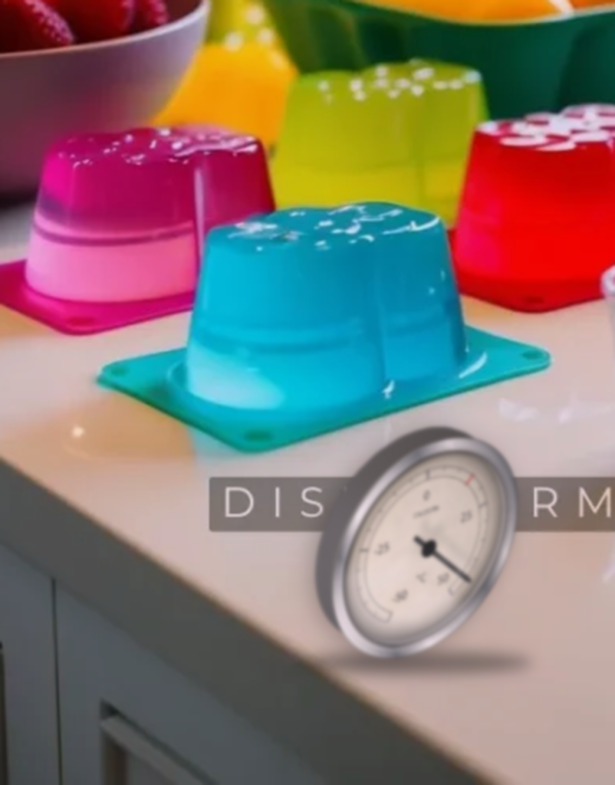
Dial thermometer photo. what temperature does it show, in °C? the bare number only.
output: 45
